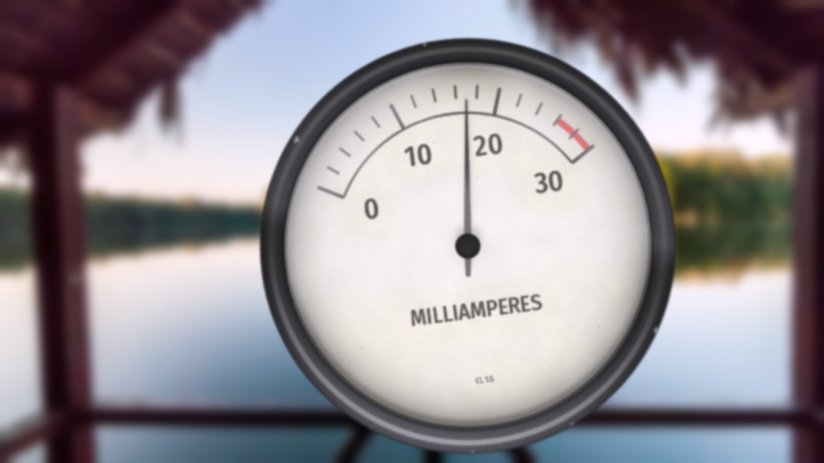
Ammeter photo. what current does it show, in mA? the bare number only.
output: 17
